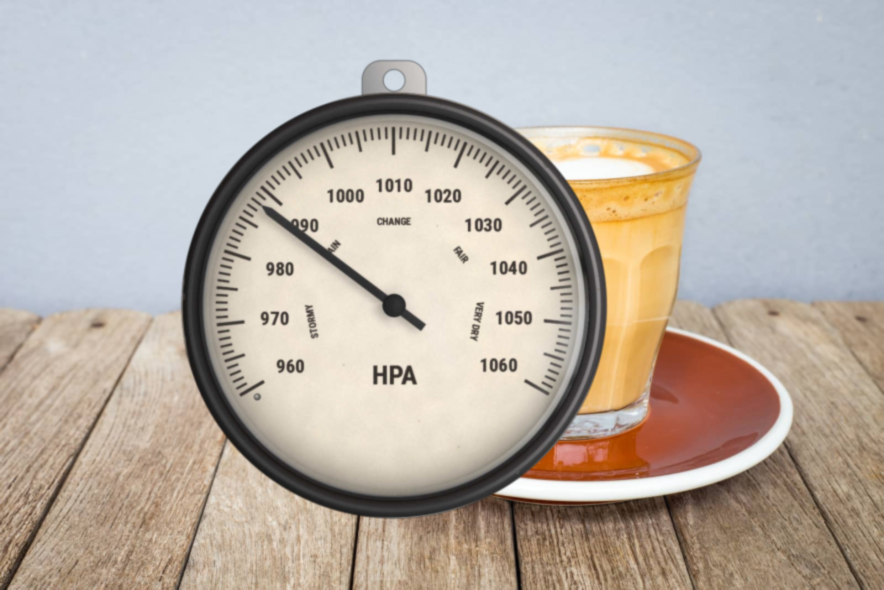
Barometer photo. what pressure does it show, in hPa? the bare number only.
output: 988
